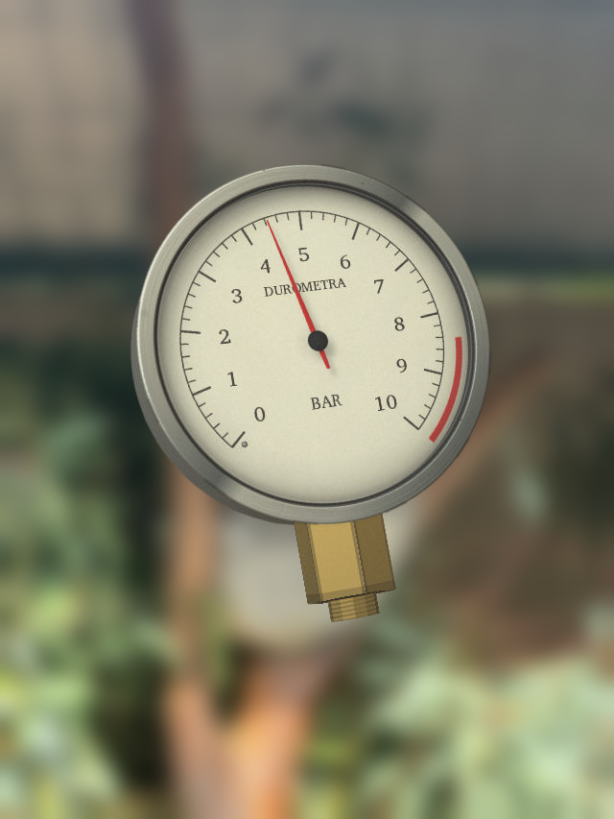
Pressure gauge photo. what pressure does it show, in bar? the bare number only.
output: 4.4
